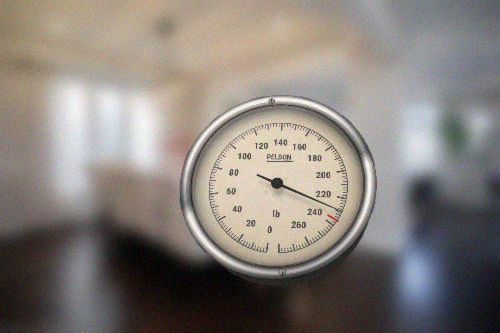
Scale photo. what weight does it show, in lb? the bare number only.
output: 230
